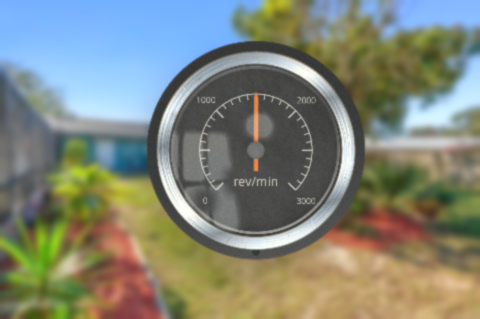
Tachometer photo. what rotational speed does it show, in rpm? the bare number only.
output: 1500
